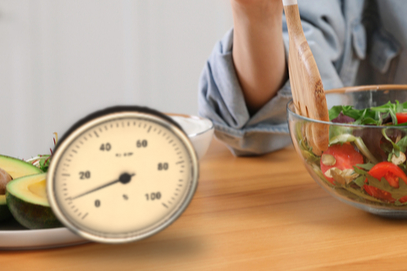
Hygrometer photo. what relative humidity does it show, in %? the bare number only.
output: 10
